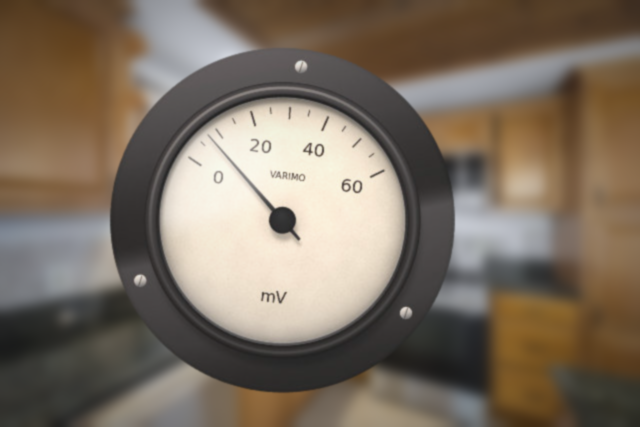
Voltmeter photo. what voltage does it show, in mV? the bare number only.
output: 7.5
